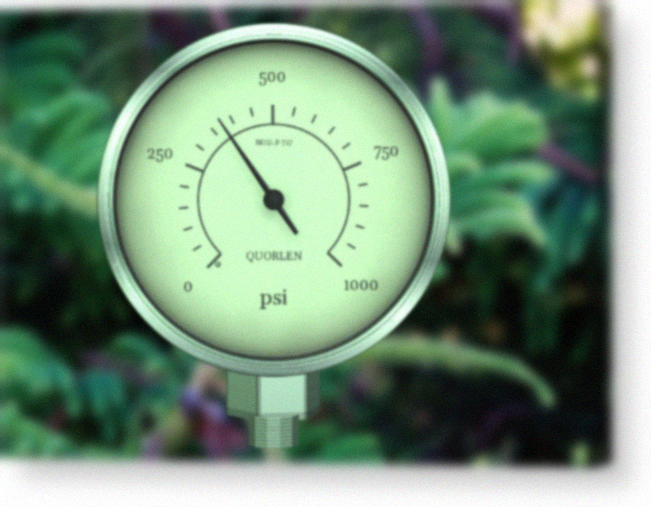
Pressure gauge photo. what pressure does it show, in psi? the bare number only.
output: 375
